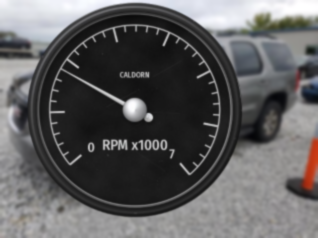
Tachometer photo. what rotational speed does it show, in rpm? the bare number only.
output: 1800
